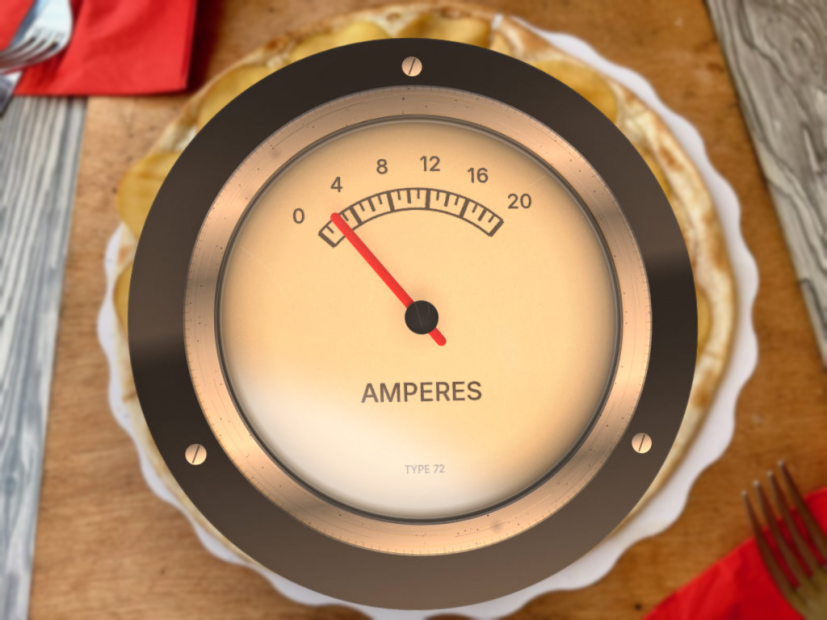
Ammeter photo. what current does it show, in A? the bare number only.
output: 2
